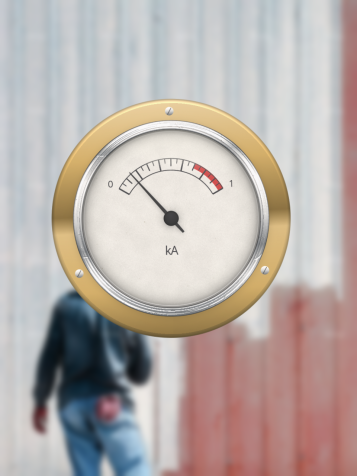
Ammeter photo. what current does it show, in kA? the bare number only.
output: 0.15
